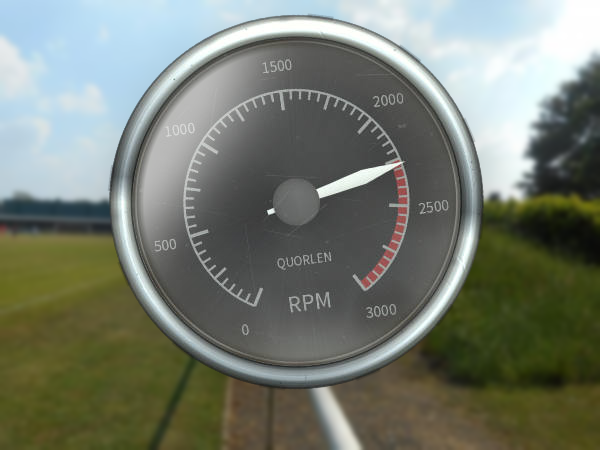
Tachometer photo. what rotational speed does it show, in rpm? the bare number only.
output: 2275
